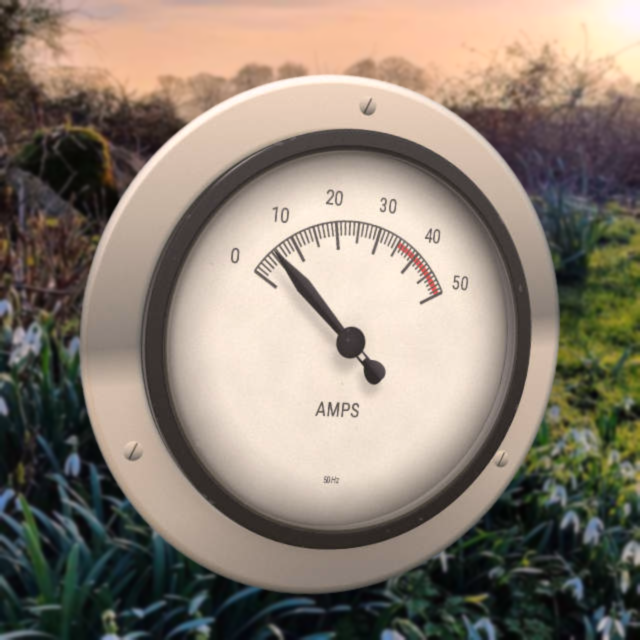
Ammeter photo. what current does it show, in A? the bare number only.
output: 5
